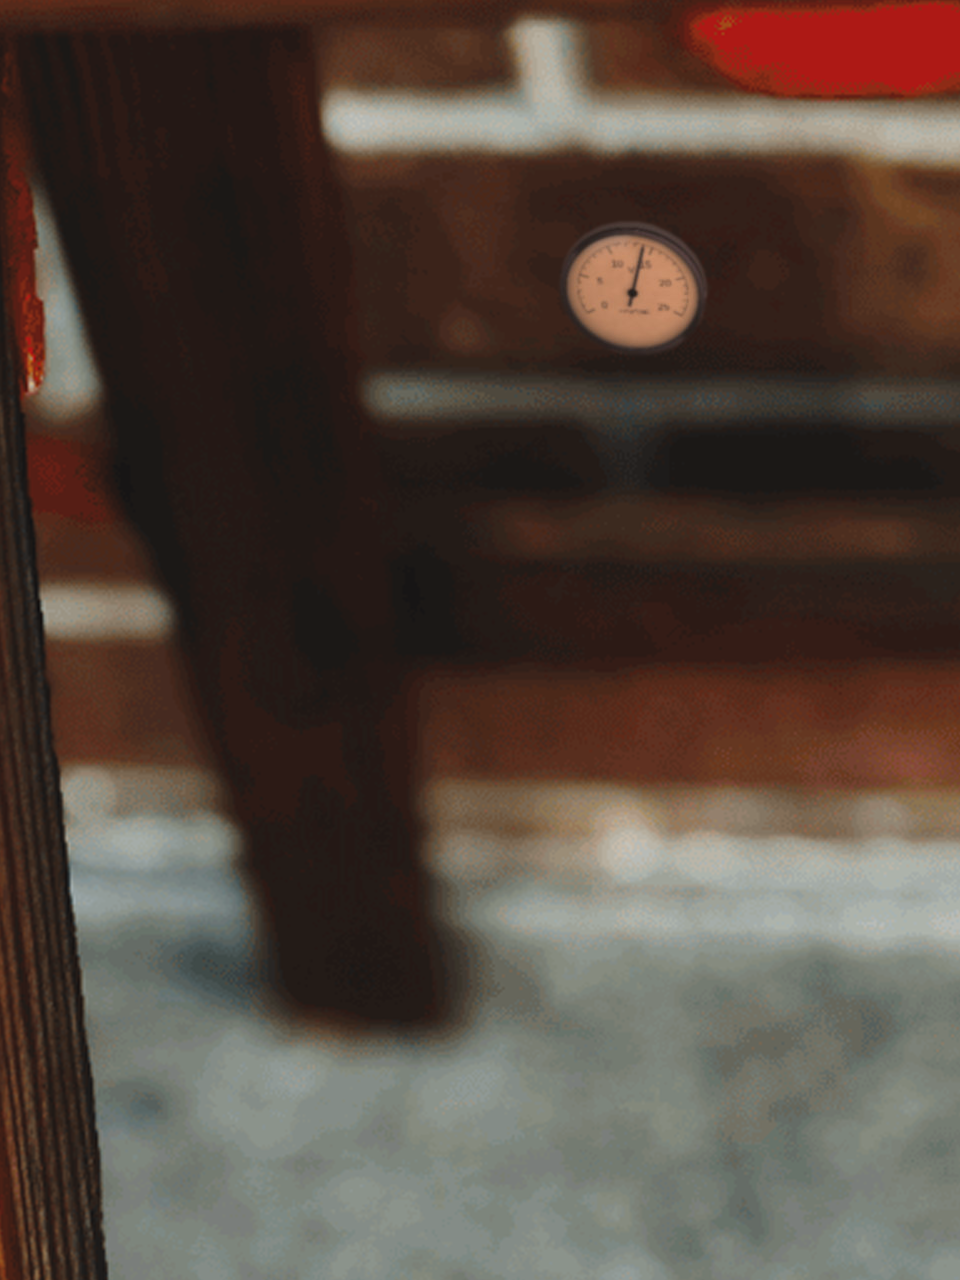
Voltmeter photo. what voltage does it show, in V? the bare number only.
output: 14
